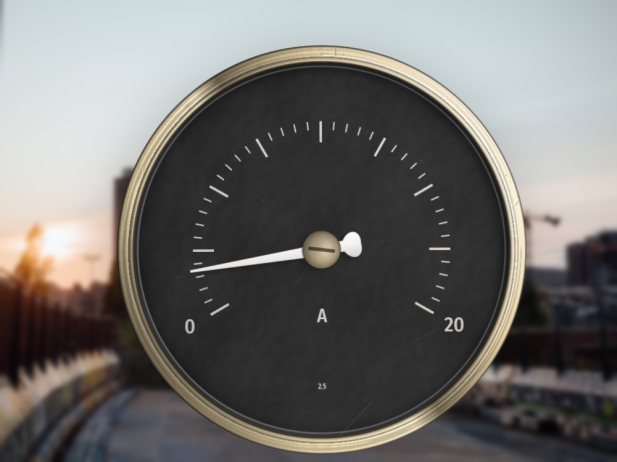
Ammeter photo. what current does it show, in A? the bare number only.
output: 1.75
